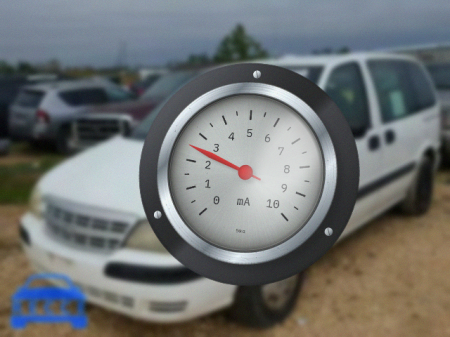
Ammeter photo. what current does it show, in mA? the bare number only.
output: 2.5
